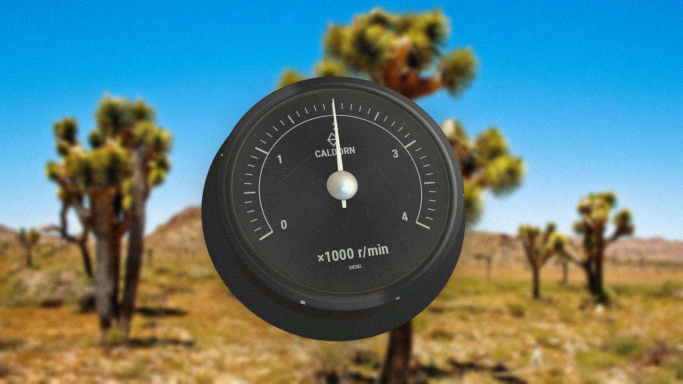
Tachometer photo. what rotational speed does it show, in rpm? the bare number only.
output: 2000
